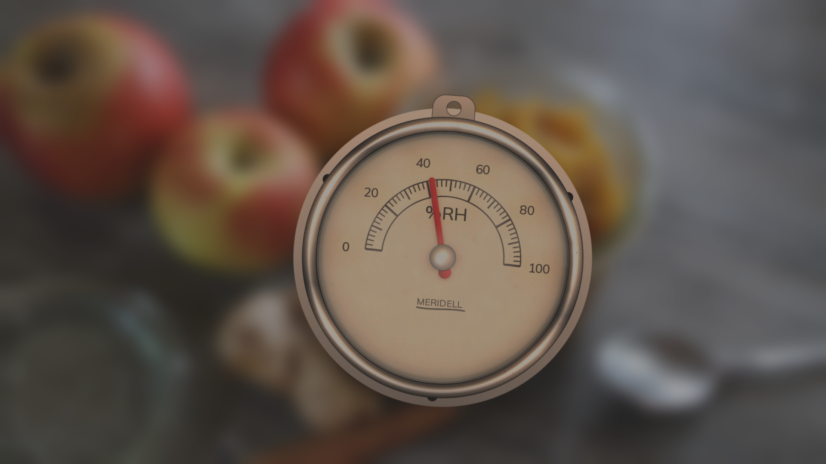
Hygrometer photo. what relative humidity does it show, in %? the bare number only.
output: 42
